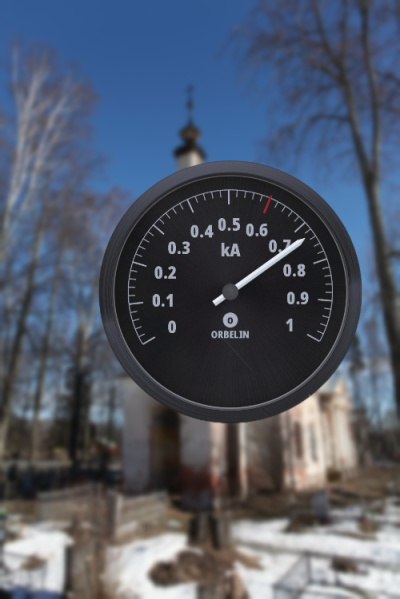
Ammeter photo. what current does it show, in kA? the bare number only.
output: 0.73
